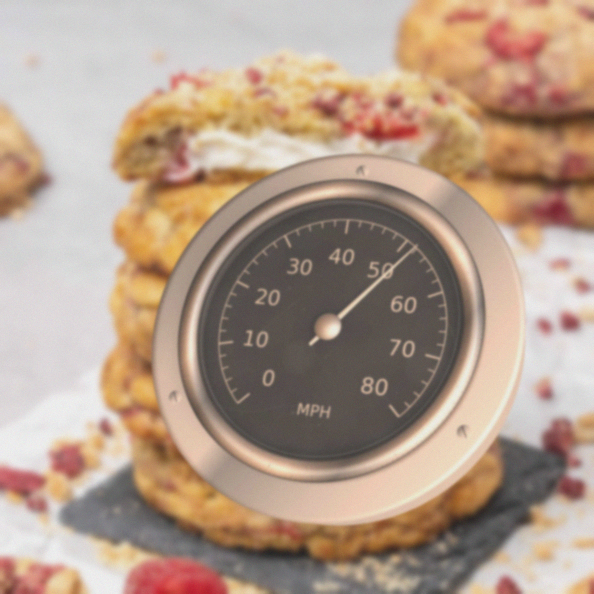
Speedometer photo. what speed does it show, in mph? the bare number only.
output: 52
